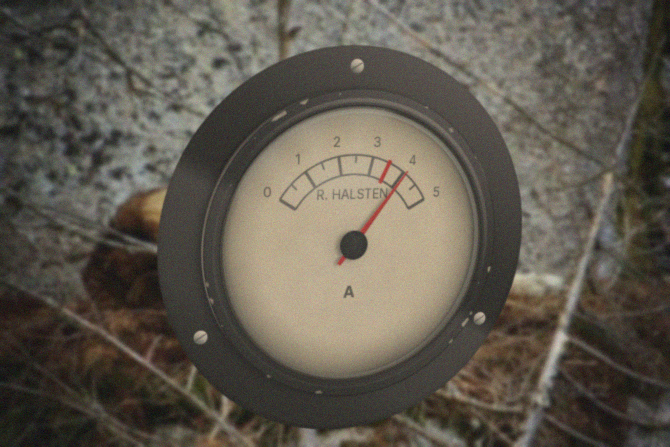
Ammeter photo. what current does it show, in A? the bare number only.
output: 4
